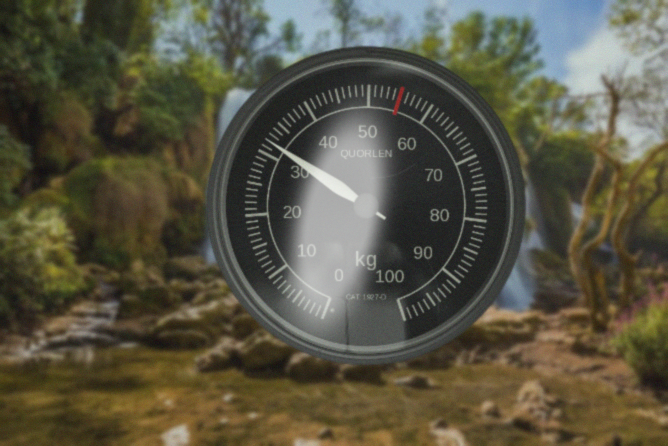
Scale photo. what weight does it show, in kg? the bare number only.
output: 32
